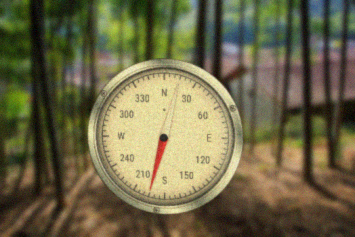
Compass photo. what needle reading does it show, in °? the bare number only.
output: 195
